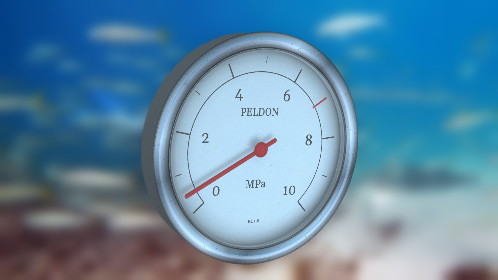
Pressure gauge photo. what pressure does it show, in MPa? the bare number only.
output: 0.5
